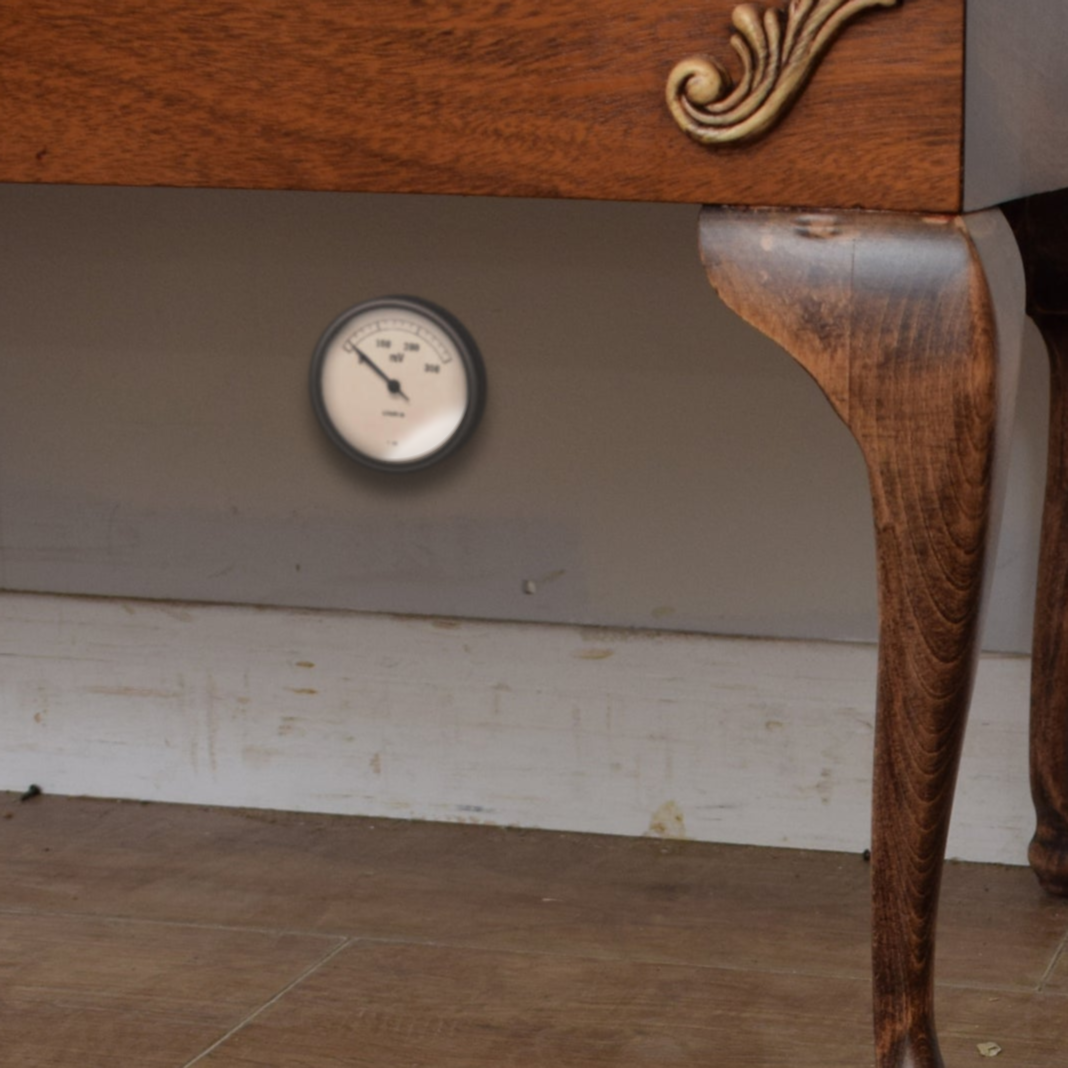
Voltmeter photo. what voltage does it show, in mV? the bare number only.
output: 20
